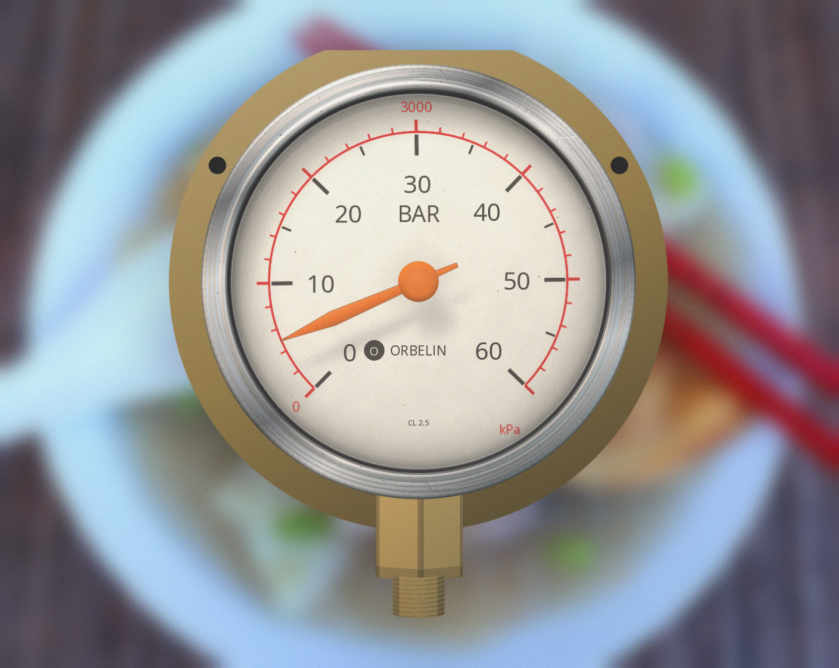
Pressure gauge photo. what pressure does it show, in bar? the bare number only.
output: 5
